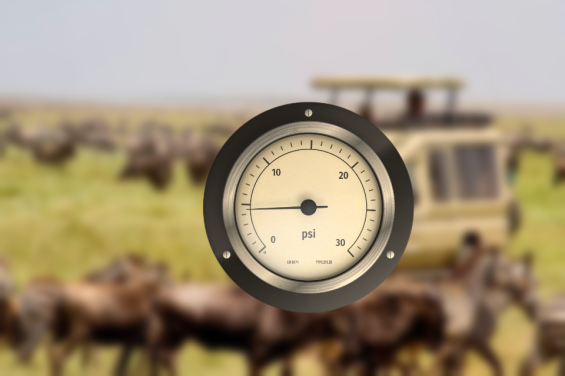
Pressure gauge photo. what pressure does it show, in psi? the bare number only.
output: 4.5
